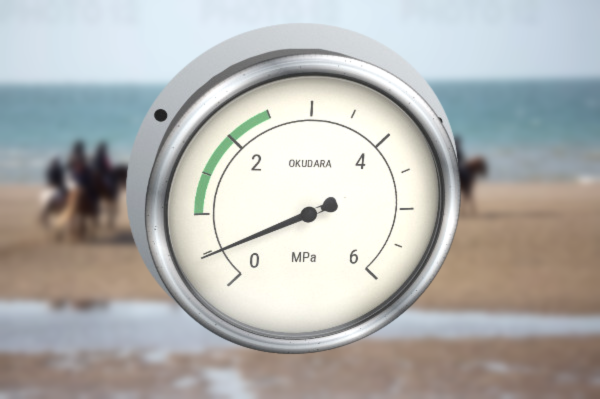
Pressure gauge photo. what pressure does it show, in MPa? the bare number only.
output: 0.5
